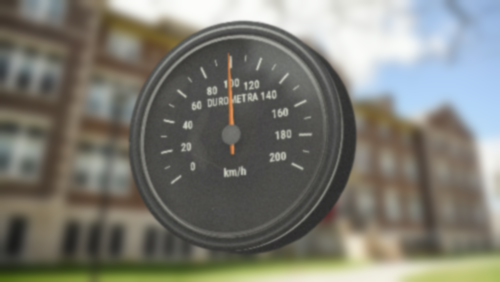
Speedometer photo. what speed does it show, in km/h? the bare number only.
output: 100
